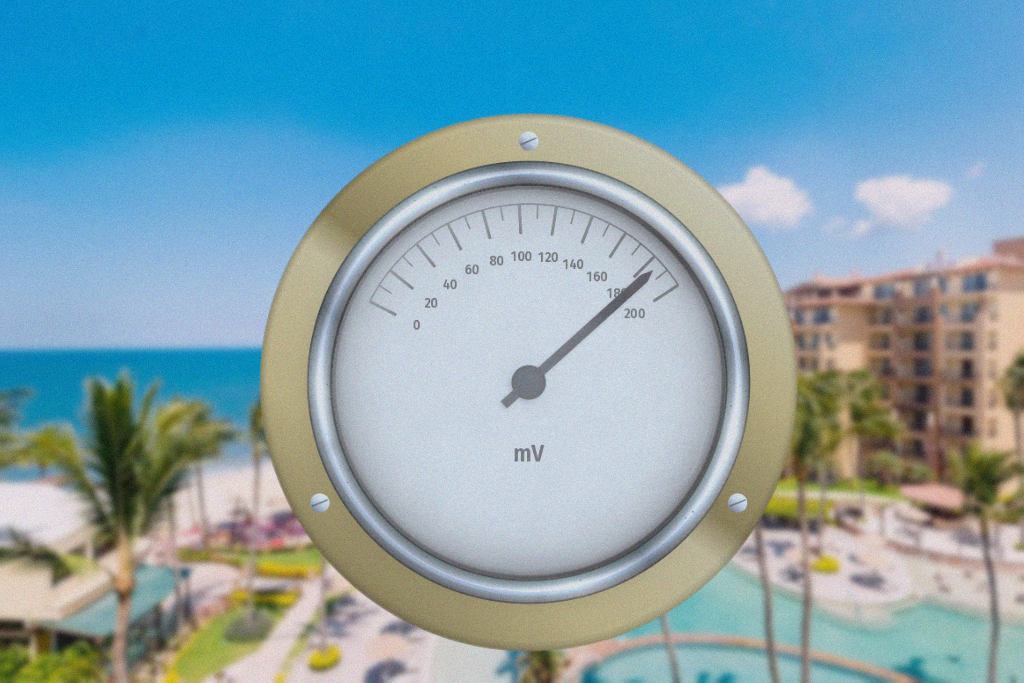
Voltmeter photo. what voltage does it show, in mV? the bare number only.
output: 185
